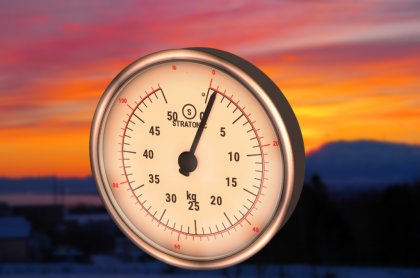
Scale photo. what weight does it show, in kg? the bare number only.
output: 1
